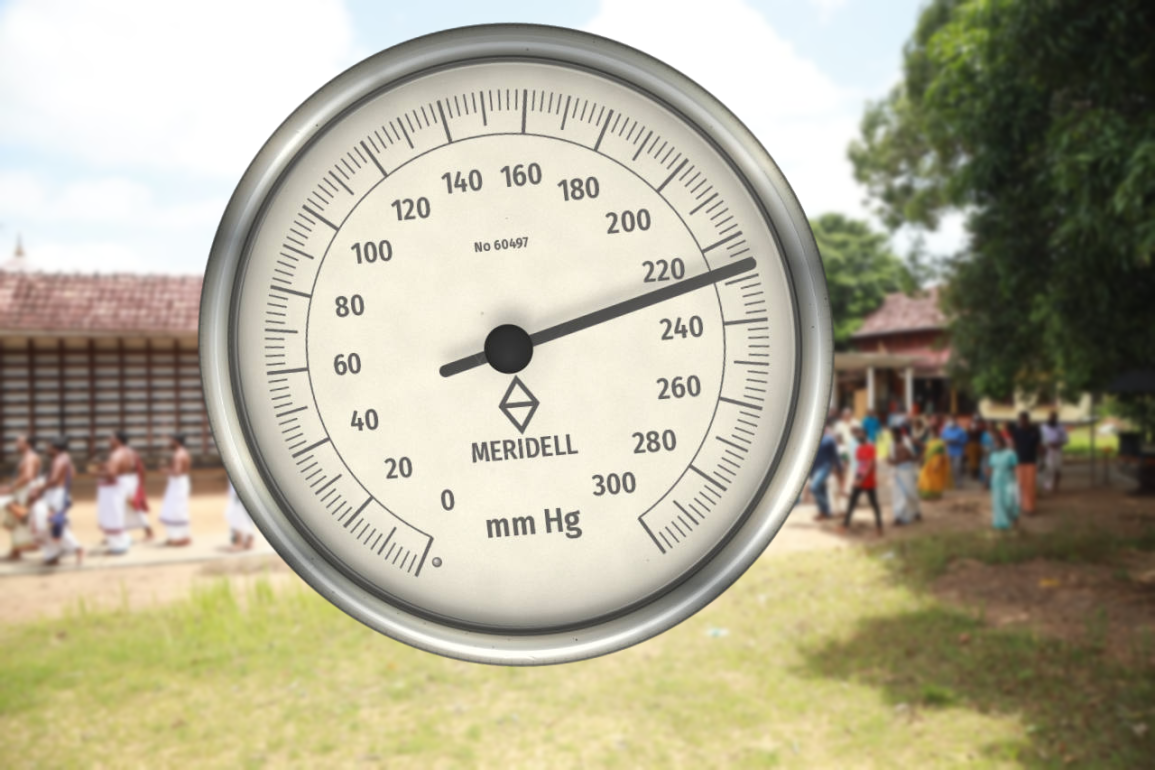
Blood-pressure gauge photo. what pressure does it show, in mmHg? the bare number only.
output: 227
